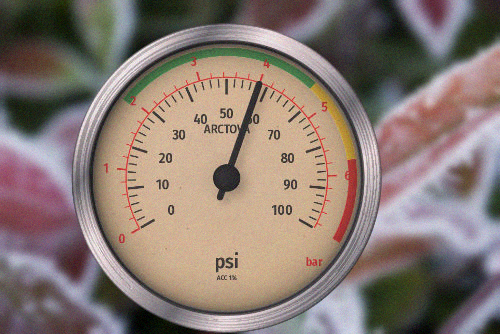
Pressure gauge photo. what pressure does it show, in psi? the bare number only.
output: 58
